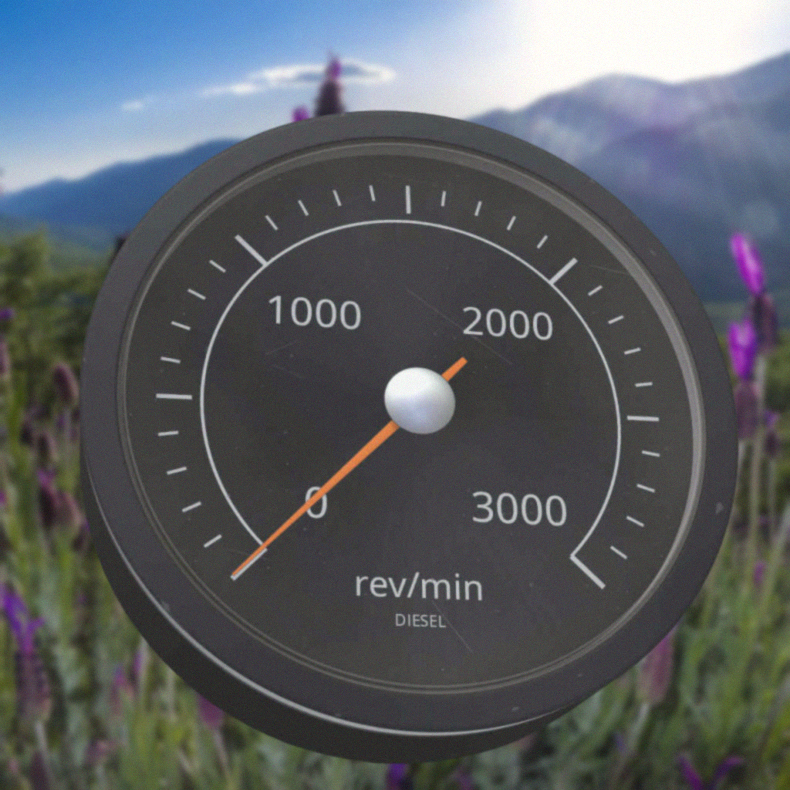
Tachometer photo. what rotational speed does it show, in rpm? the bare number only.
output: 0
